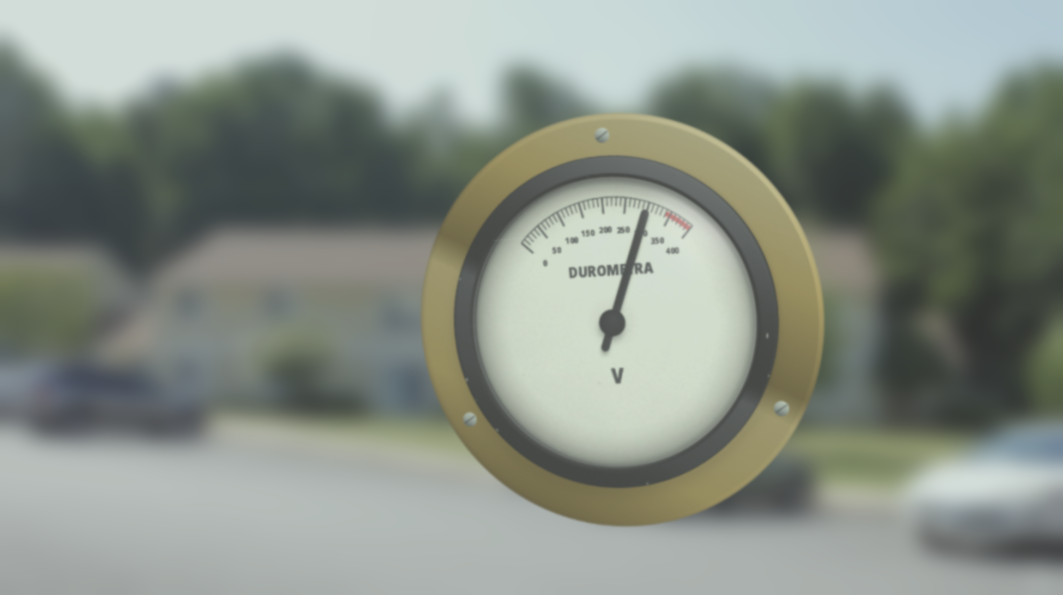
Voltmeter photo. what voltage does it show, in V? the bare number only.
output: 300
